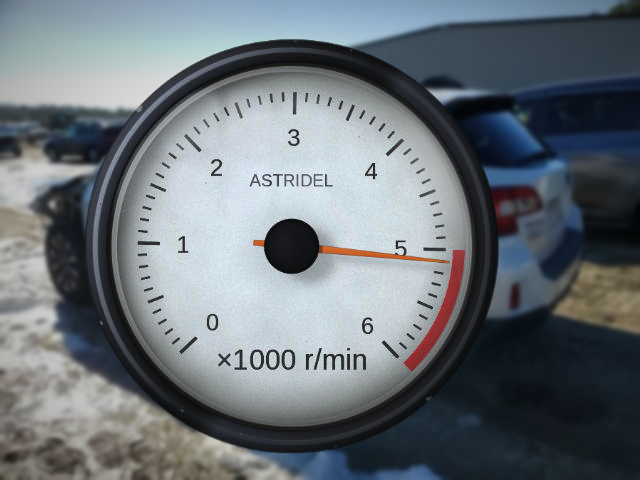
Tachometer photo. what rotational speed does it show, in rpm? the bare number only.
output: 5100
